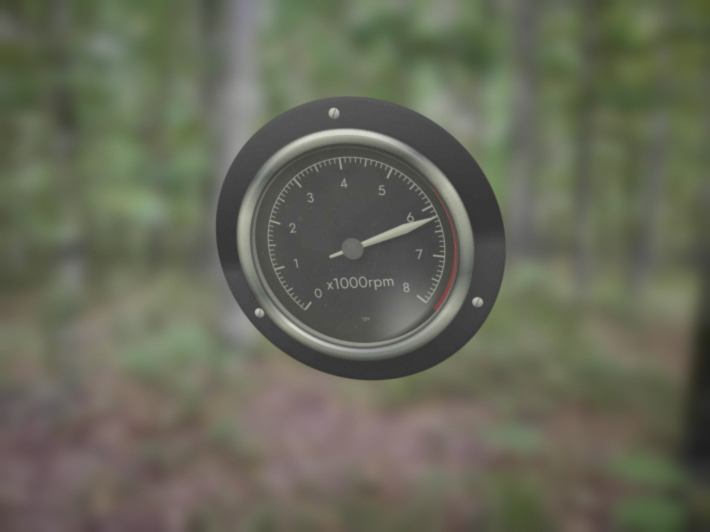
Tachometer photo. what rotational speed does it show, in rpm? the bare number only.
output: 6200
